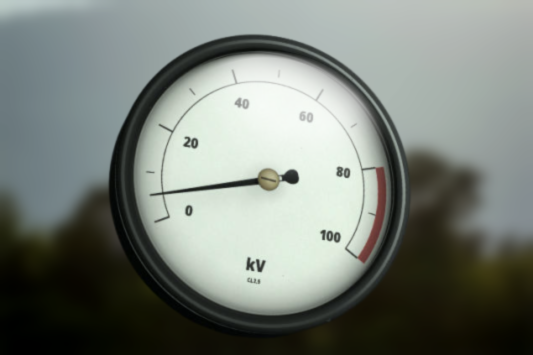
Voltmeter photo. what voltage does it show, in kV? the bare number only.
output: 5
